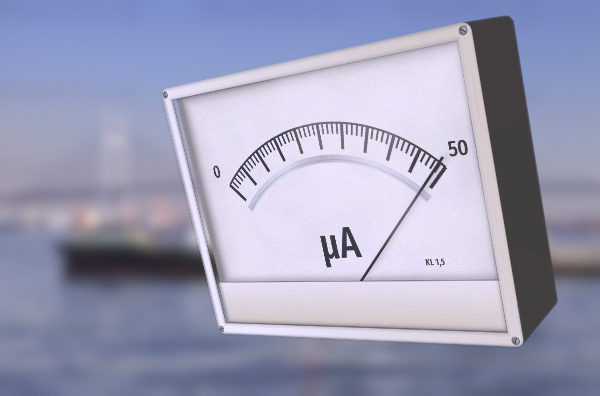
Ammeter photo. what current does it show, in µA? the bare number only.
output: 49
